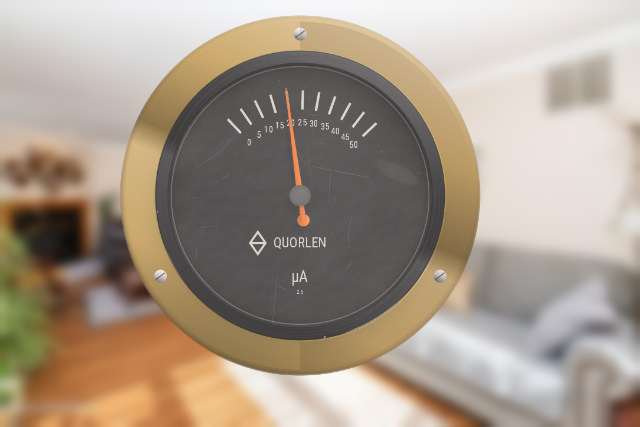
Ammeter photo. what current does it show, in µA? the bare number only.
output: 20
